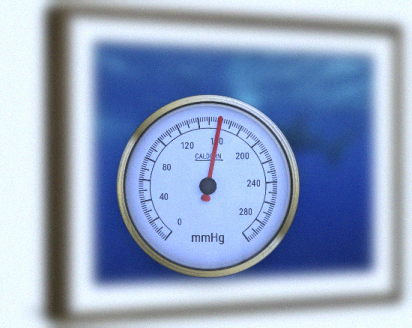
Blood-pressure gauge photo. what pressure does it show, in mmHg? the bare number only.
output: 160
